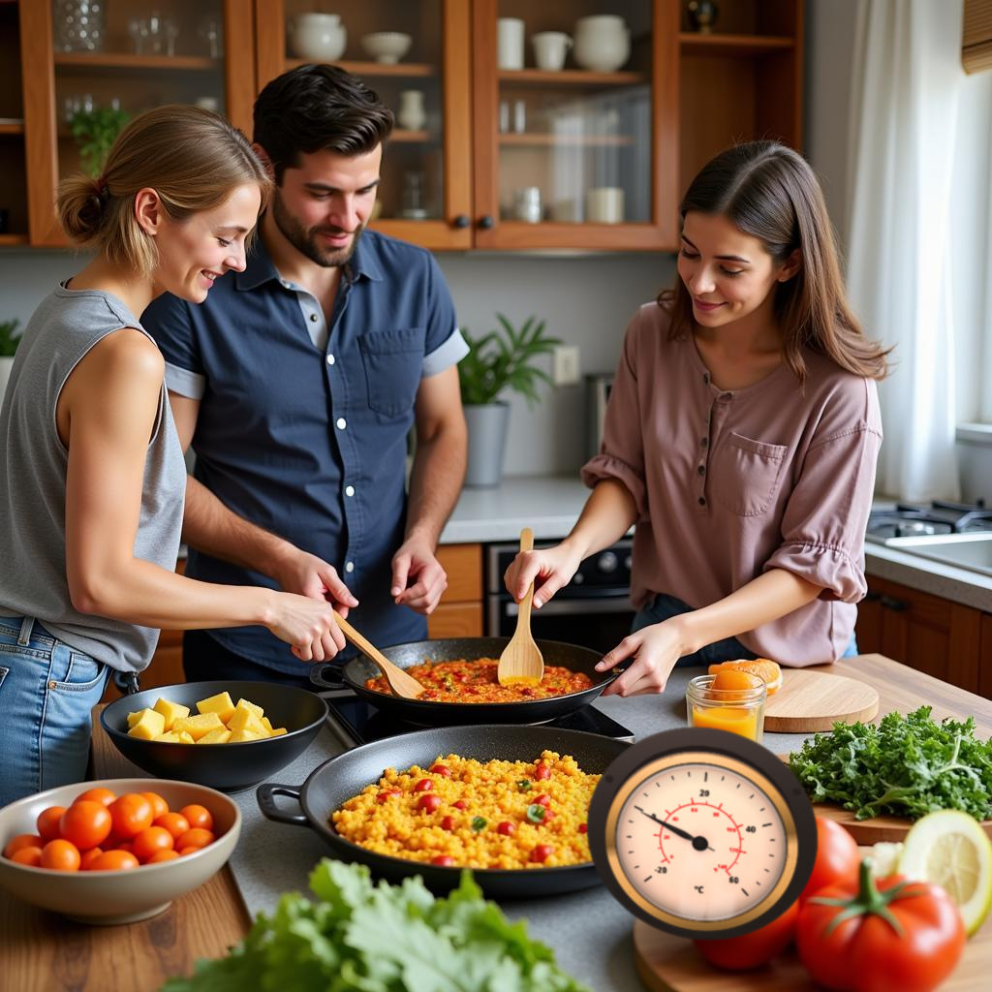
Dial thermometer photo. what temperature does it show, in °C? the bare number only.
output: 0
